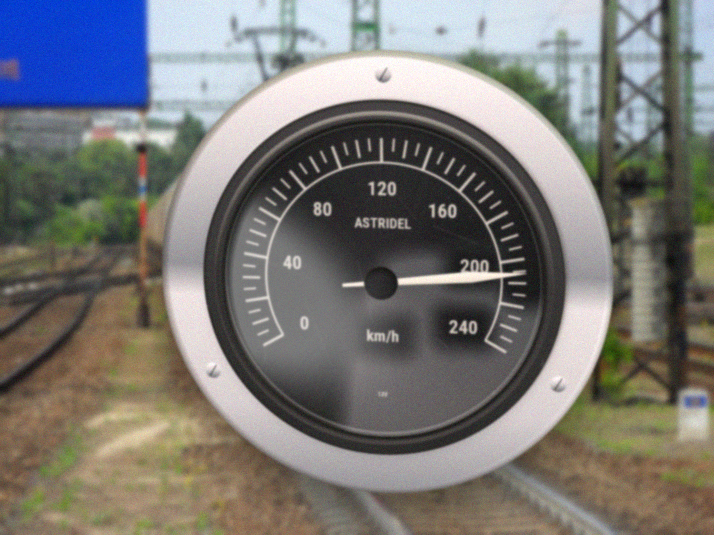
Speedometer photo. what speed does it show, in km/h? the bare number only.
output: 205
